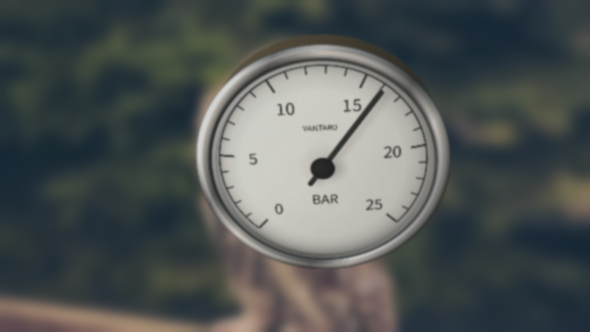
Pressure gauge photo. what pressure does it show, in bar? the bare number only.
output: 16
